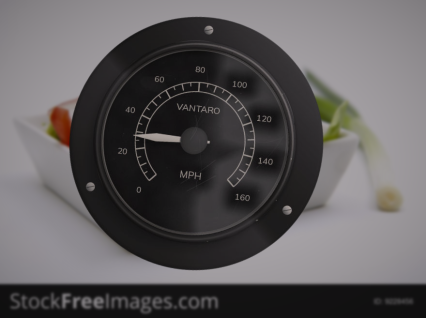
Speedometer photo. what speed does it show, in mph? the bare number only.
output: 27.5
